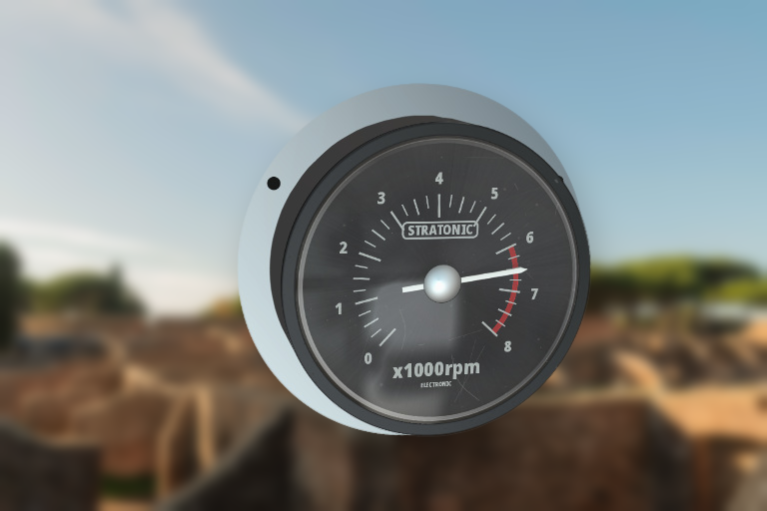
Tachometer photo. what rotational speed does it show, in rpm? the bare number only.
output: 6500
